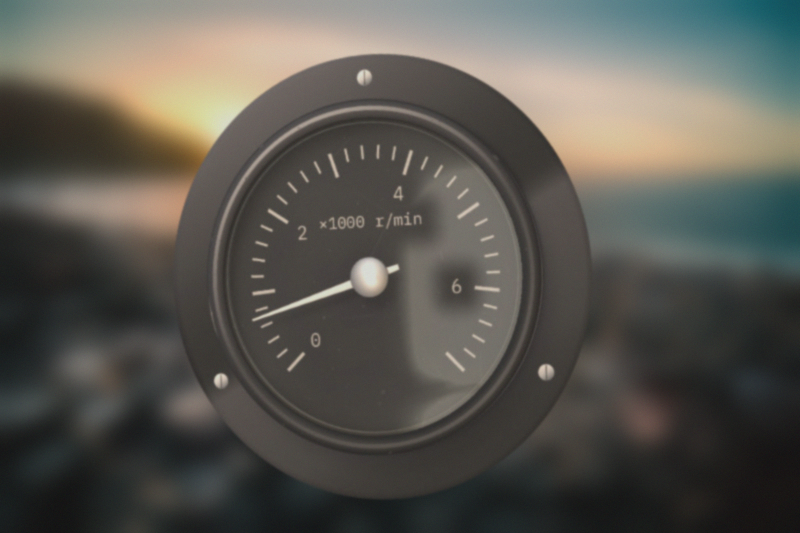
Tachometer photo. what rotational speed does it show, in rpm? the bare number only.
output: 700
